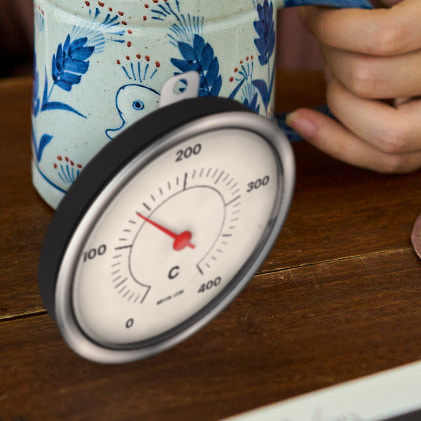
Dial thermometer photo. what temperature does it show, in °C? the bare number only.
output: 140
